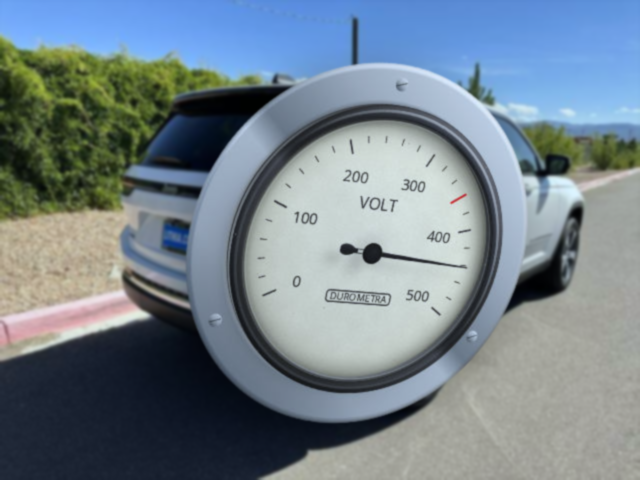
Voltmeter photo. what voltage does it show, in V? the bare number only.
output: 440
